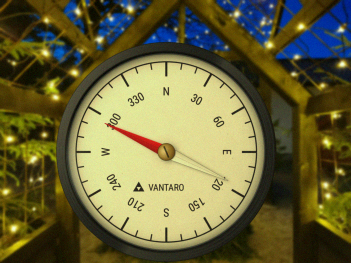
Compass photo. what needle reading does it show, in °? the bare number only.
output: 295
